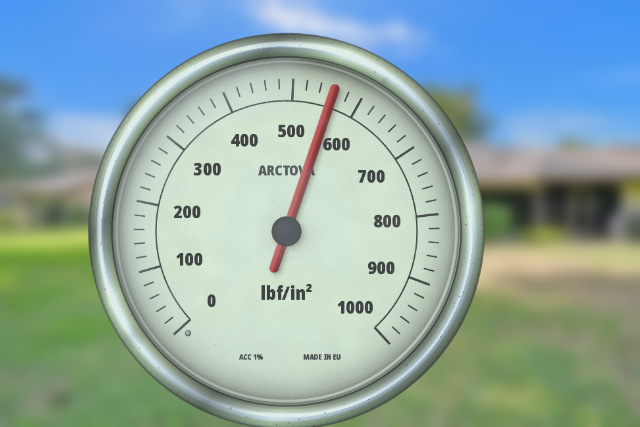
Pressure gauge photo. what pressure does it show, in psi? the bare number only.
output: 560
